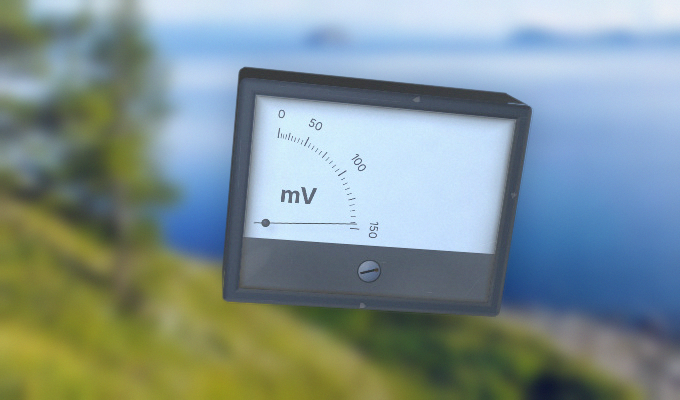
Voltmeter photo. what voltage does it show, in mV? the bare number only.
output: 145
